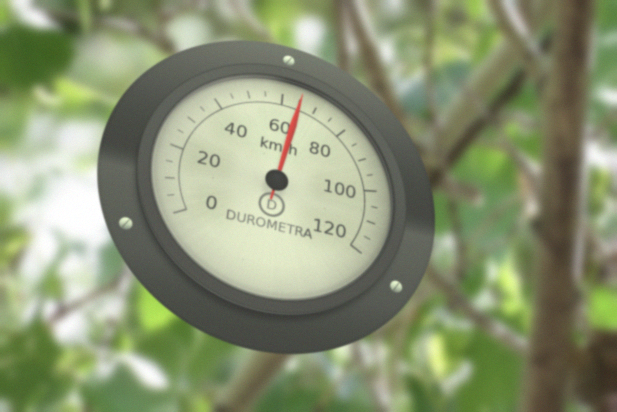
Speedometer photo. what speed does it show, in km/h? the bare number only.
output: 65
